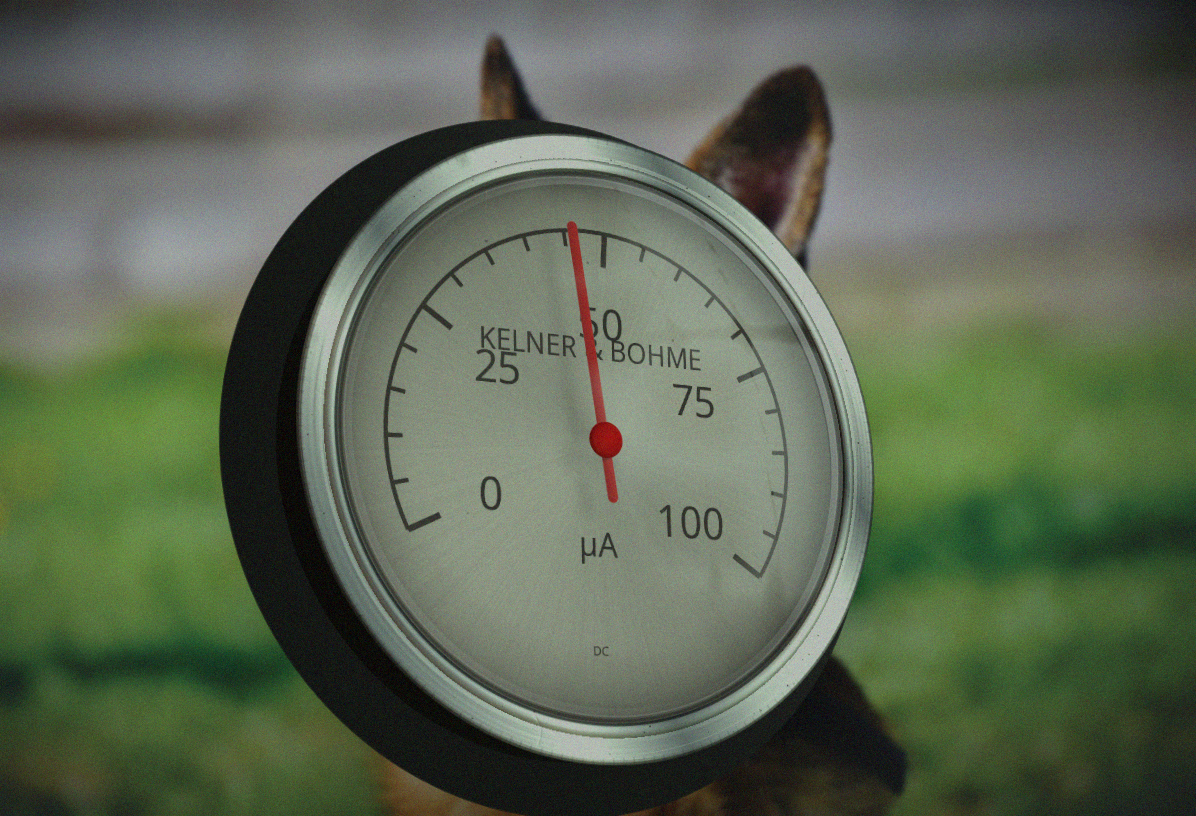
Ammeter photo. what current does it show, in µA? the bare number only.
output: 45
